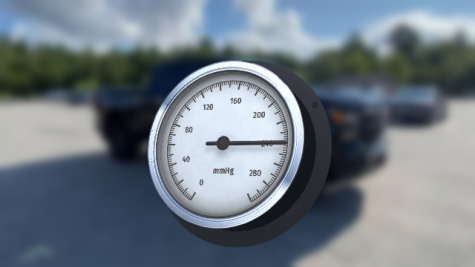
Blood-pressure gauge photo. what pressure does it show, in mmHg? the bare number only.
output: 240
